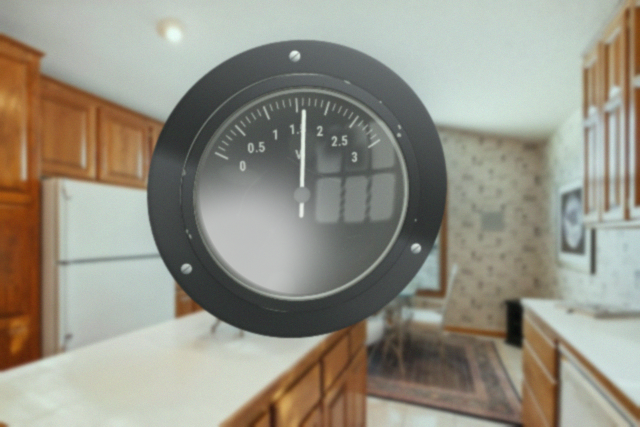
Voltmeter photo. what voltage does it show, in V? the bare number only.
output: 1.6
